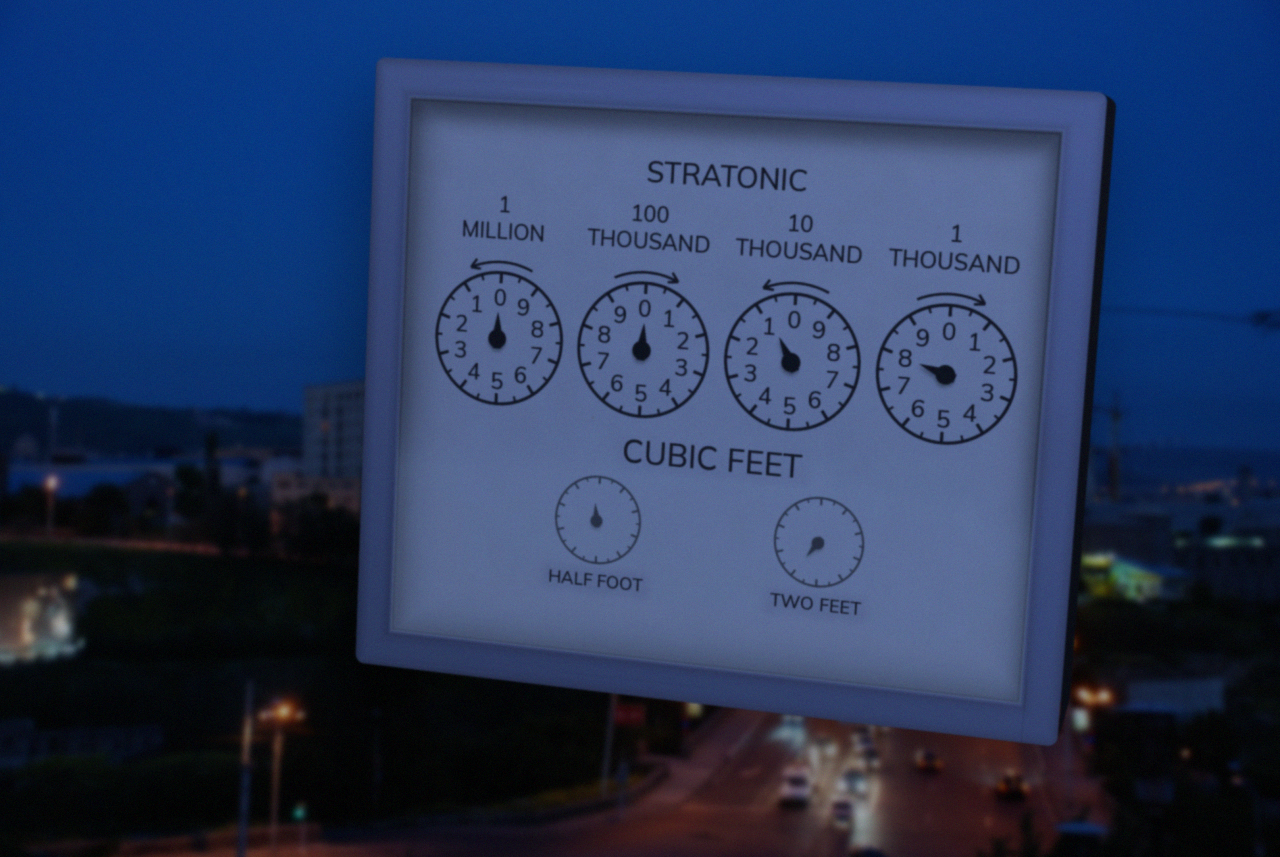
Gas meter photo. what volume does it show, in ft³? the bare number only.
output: 800
